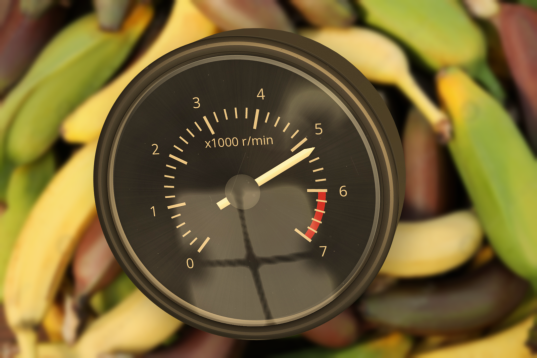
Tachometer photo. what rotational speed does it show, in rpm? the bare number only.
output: 5200
